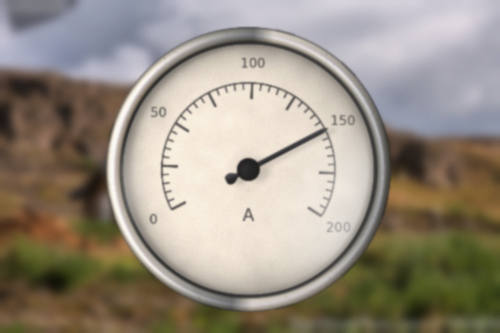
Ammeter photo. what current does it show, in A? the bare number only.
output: 150
